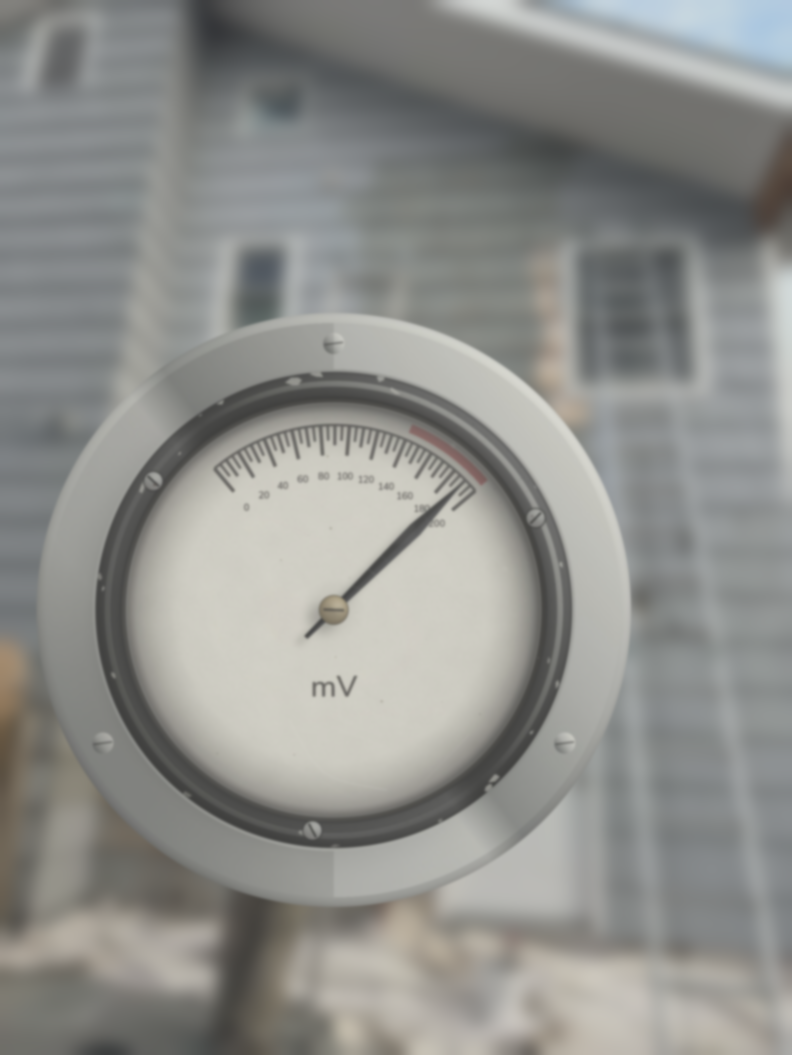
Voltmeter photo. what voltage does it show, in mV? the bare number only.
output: 190
